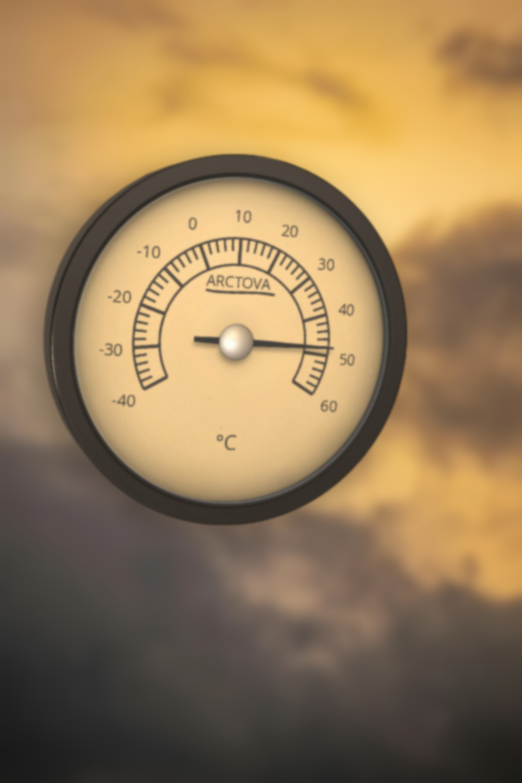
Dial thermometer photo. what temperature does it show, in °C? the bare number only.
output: 48
